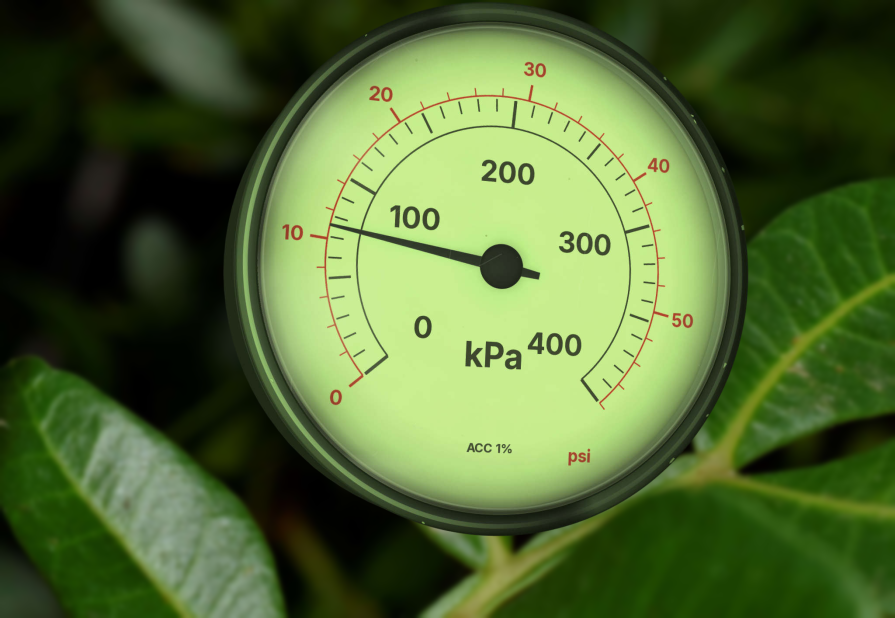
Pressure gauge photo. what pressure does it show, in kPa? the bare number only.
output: 75
